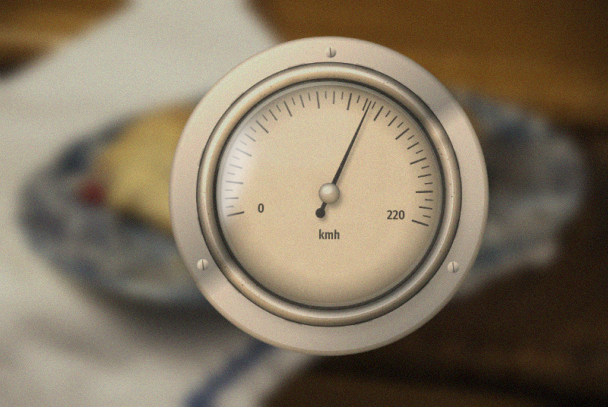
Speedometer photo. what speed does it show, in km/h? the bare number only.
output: 132.5
